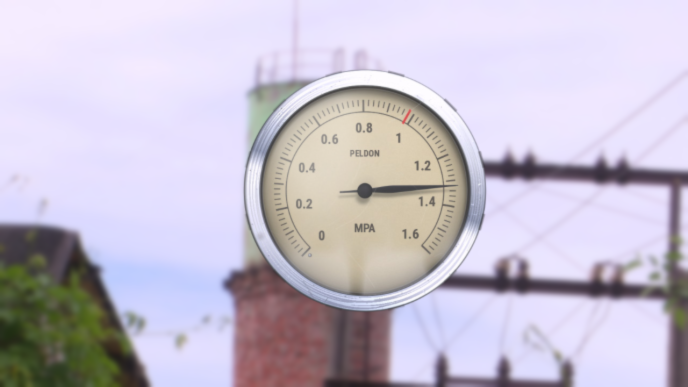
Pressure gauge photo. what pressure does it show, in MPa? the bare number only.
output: 1.32
